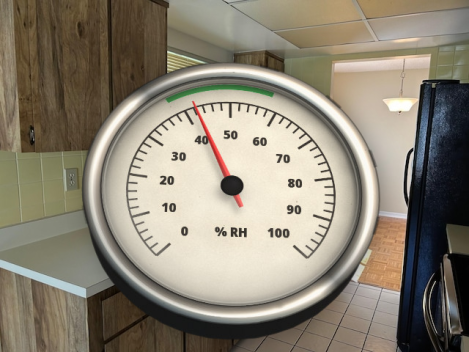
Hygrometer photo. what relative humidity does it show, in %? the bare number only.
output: 42
